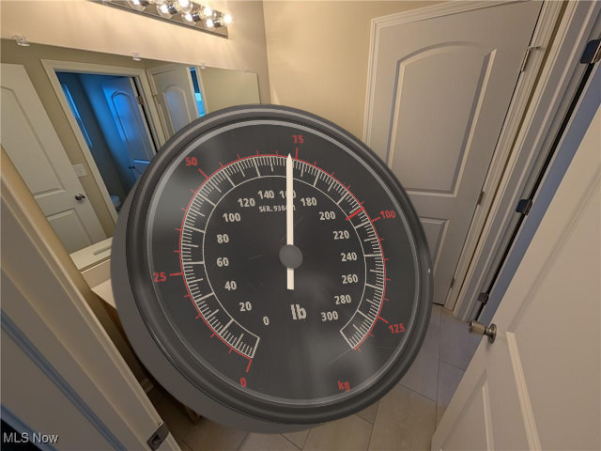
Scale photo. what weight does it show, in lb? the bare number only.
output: 160
